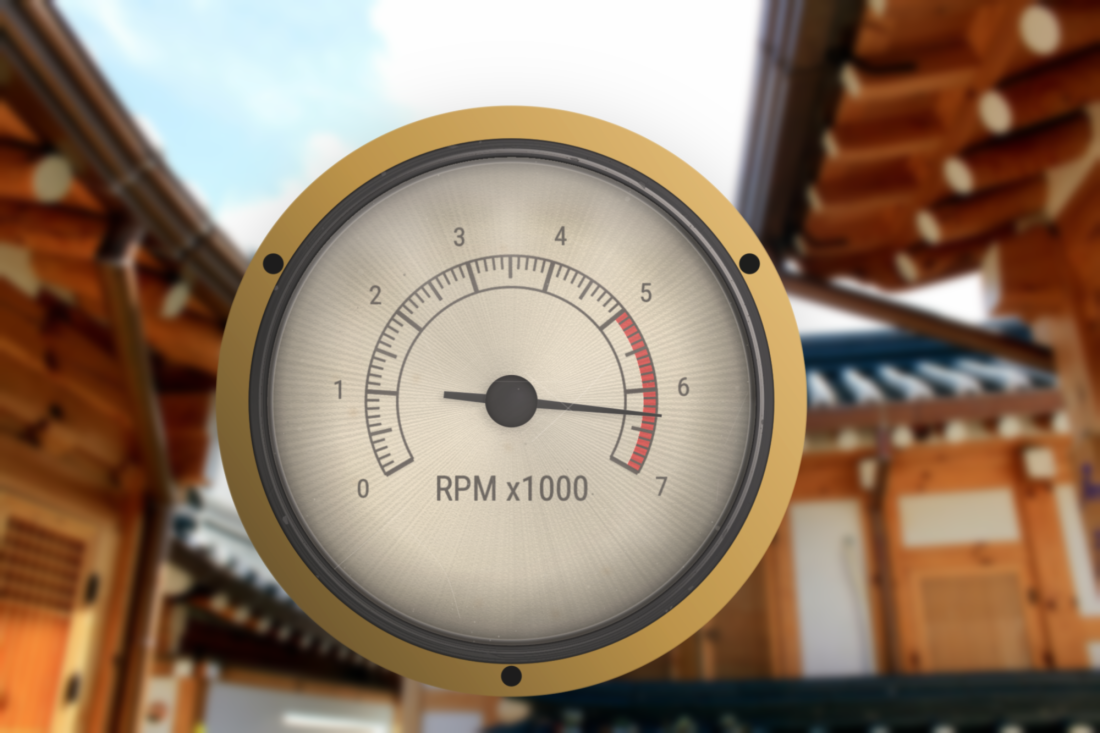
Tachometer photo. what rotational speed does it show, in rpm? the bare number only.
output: 6300
